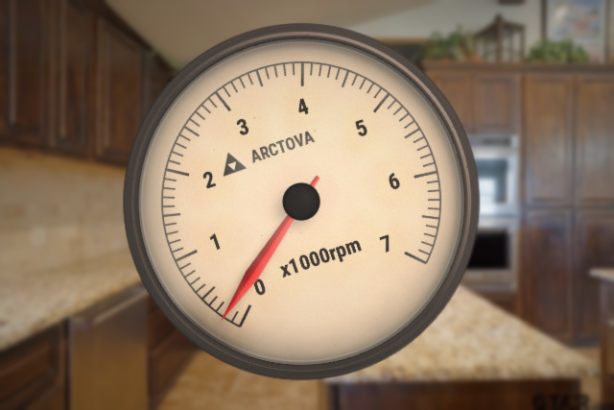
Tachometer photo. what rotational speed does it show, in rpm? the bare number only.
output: 200
